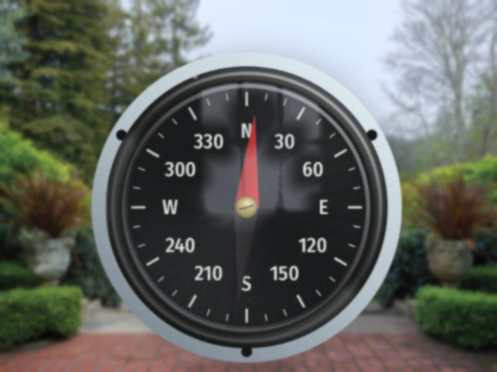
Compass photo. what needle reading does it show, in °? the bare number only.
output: 5
